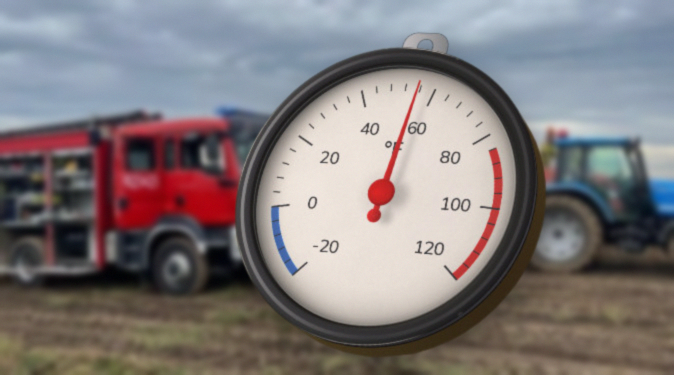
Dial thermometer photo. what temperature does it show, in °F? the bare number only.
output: 56
